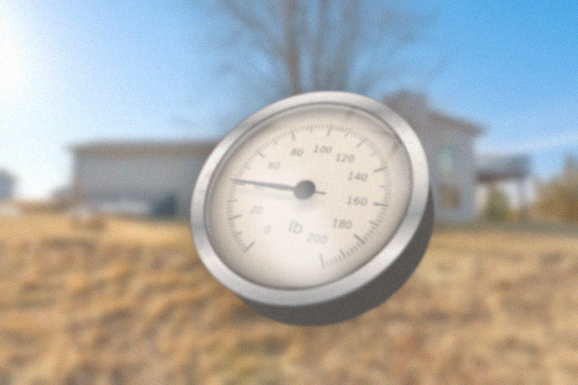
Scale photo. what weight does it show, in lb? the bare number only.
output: 40
